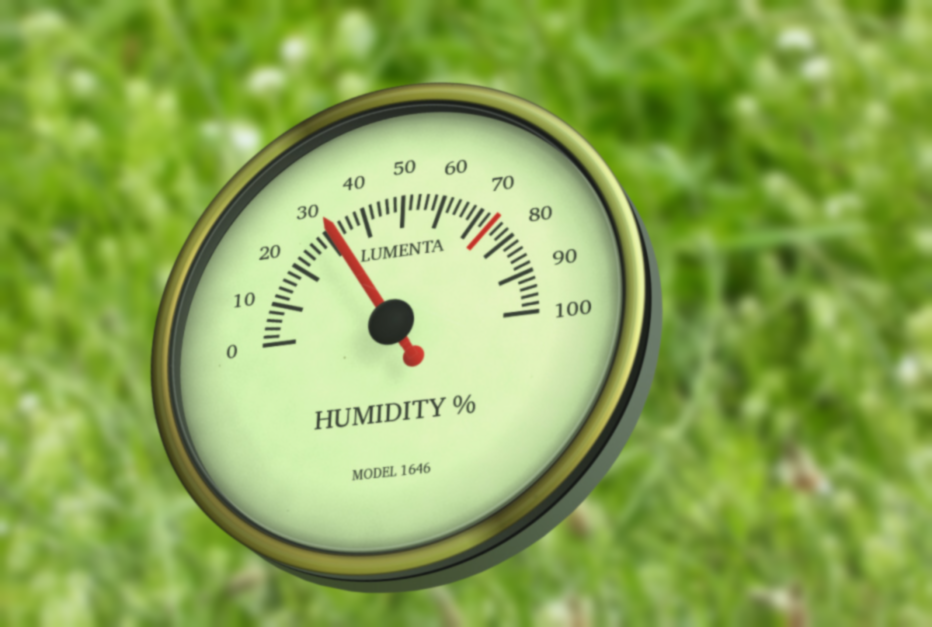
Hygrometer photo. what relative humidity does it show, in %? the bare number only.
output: 32
